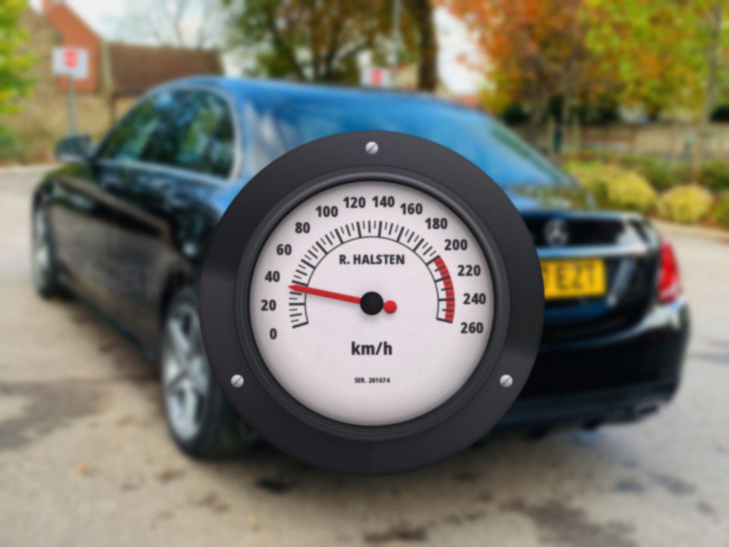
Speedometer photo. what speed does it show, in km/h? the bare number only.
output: 35
